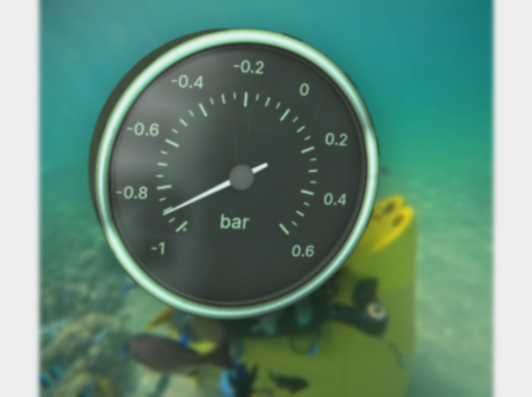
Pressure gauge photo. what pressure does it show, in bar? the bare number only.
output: -0.9
